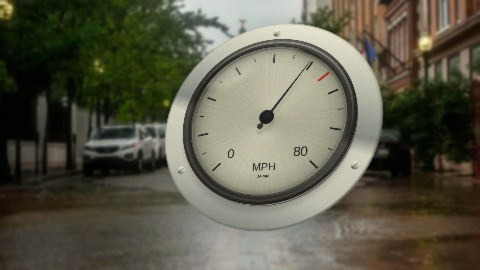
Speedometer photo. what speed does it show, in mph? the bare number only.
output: 50
